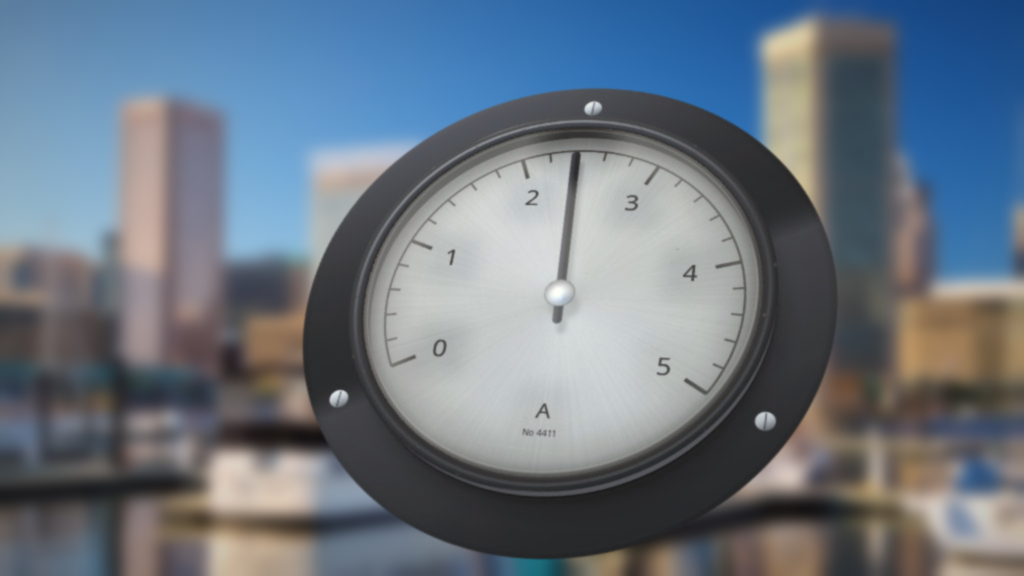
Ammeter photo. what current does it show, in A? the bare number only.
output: 2.4
